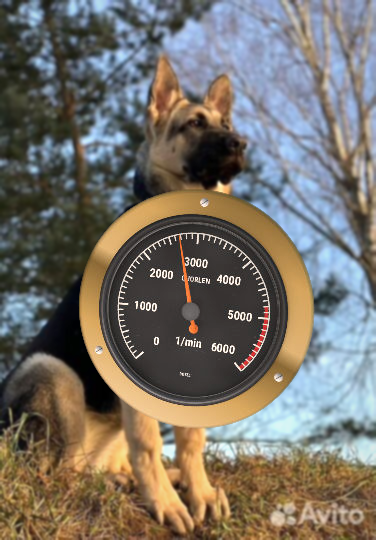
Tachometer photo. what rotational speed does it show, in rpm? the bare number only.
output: 2700
